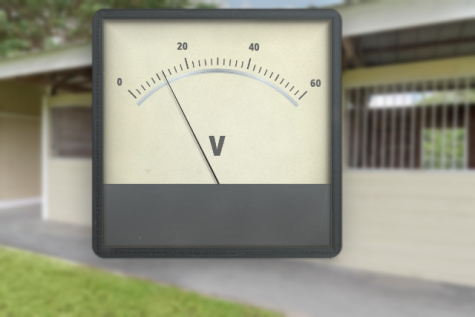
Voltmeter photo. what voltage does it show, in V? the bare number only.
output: 12
